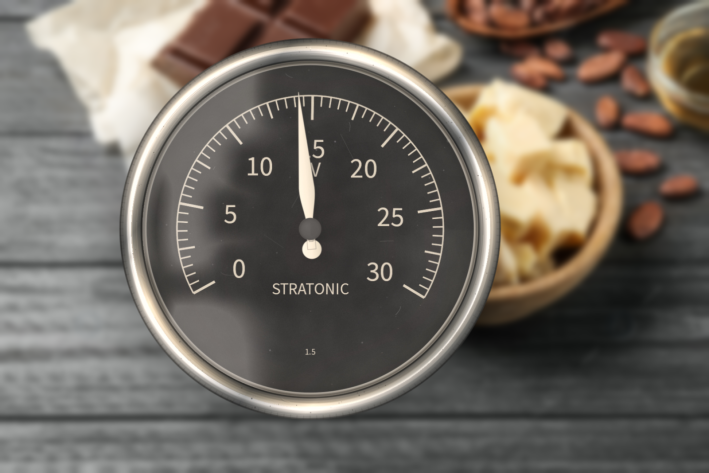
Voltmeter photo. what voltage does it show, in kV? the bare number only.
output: 14.25
